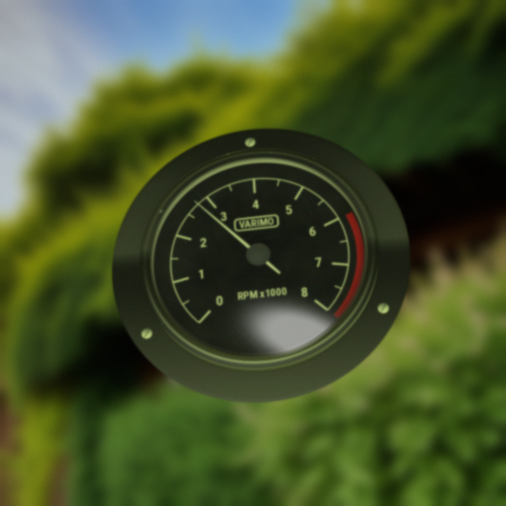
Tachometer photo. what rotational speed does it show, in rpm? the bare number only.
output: 2750
